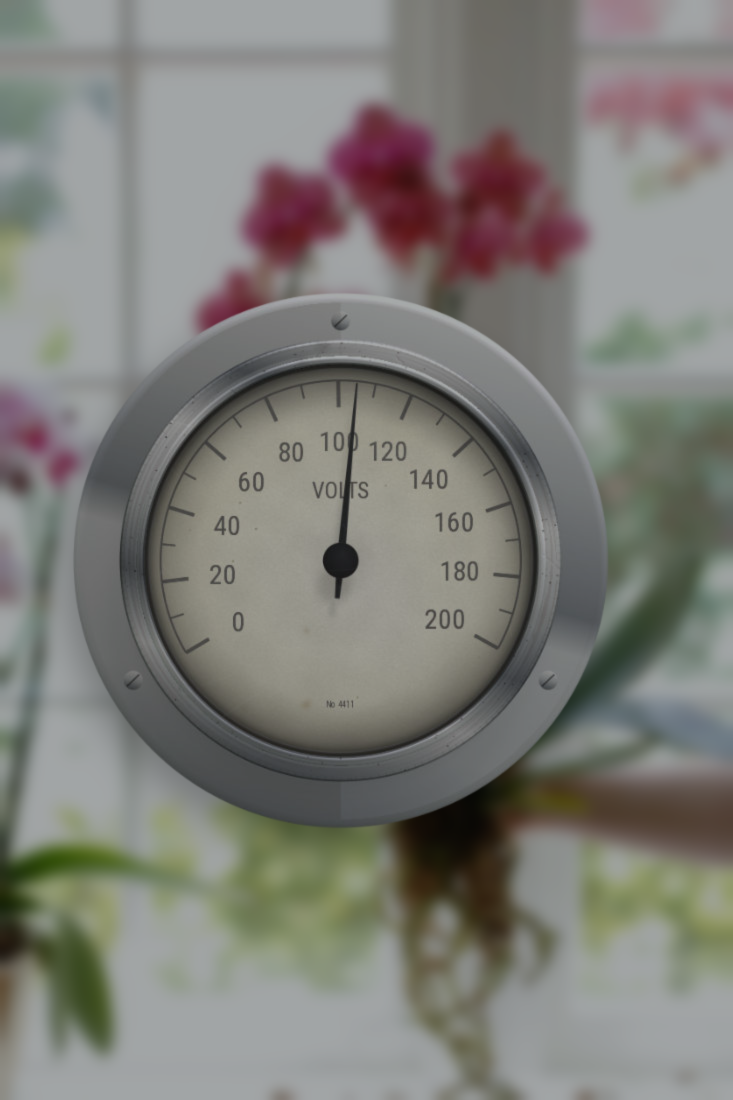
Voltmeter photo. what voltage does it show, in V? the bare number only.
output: 105
